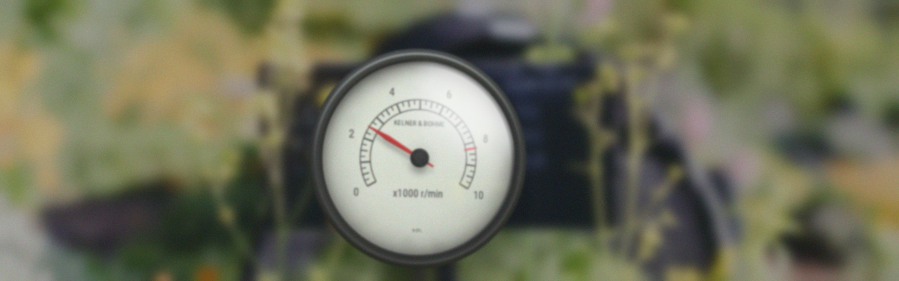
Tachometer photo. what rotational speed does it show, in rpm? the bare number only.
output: 2500
